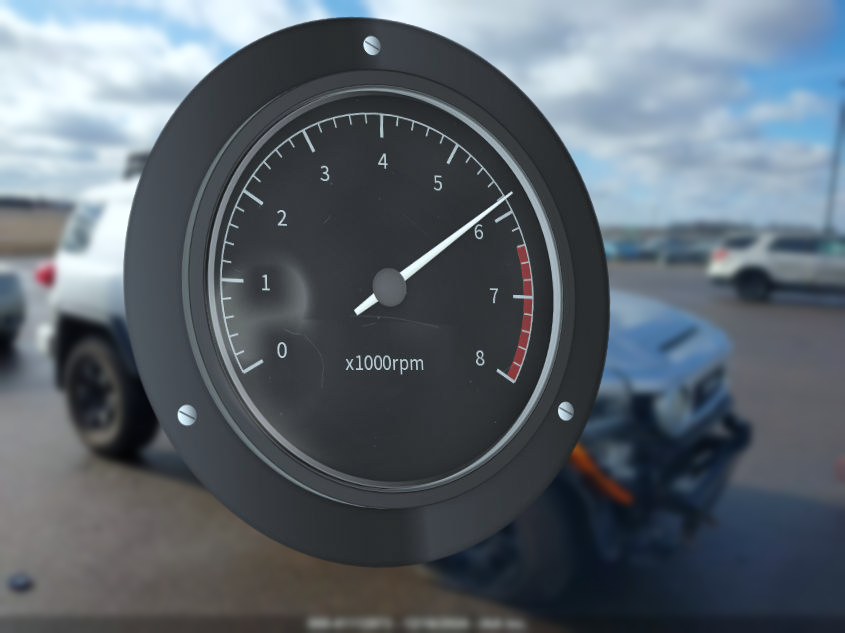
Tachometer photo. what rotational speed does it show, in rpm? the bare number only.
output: 5800
